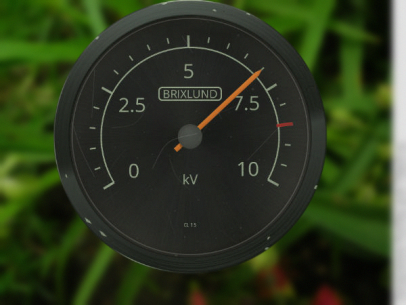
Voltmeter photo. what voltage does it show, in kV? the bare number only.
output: 7
